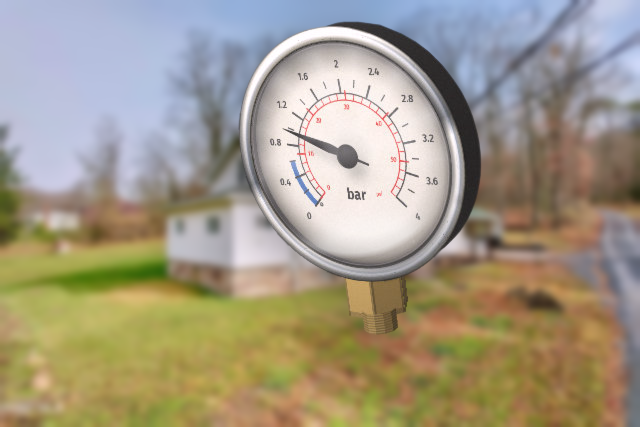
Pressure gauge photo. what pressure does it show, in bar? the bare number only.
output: 1
